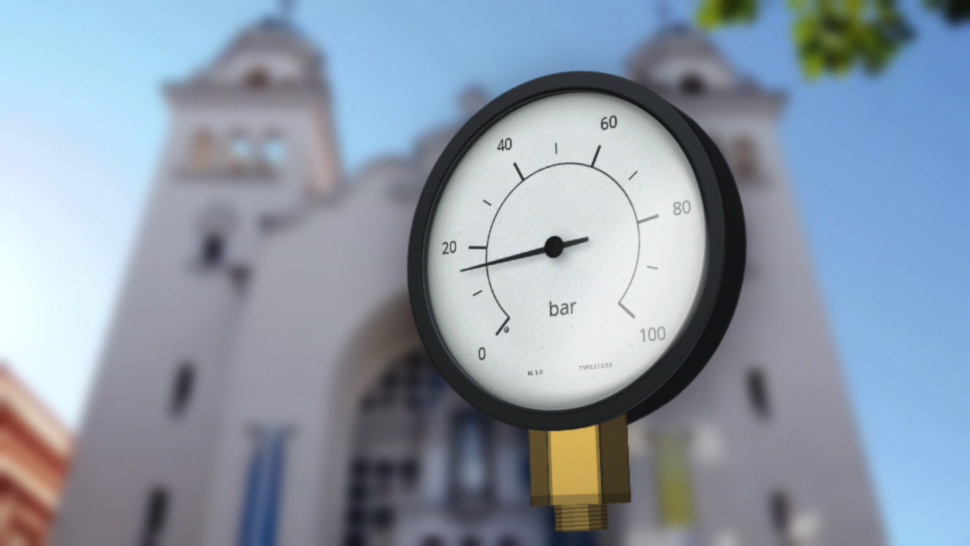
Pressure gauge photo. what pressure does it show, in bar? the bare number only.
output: 15
